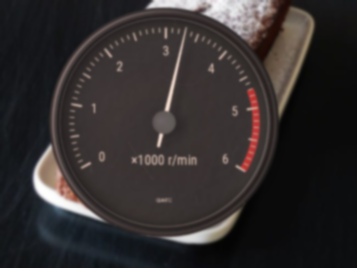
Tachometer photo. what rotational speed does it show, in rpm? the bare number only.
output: 3300
